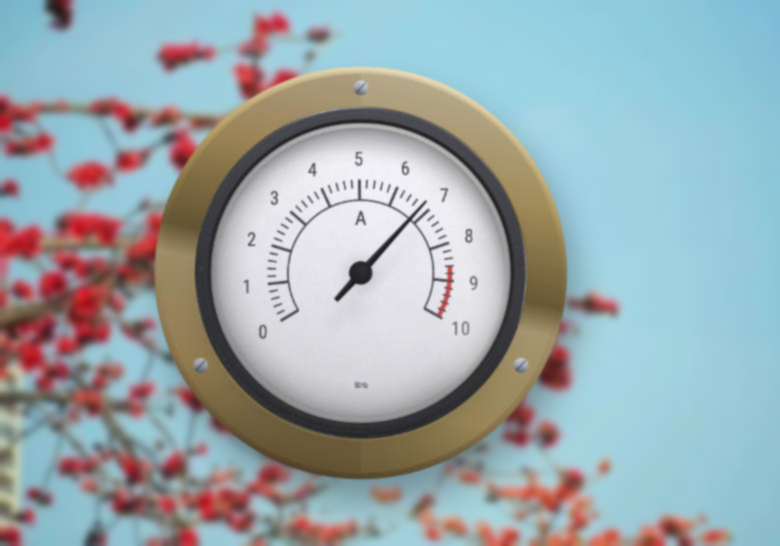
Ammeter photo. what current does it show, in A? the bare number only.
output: 6.8
